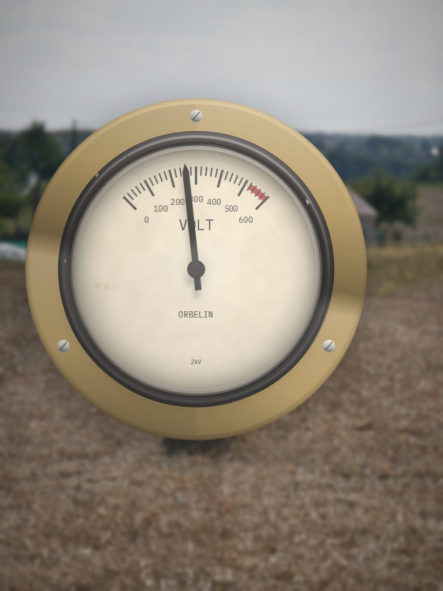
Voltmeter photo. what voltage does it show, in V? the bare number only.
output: 260
